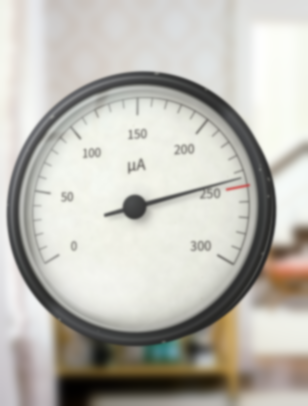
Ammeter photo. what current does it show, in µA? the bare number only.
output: 245
